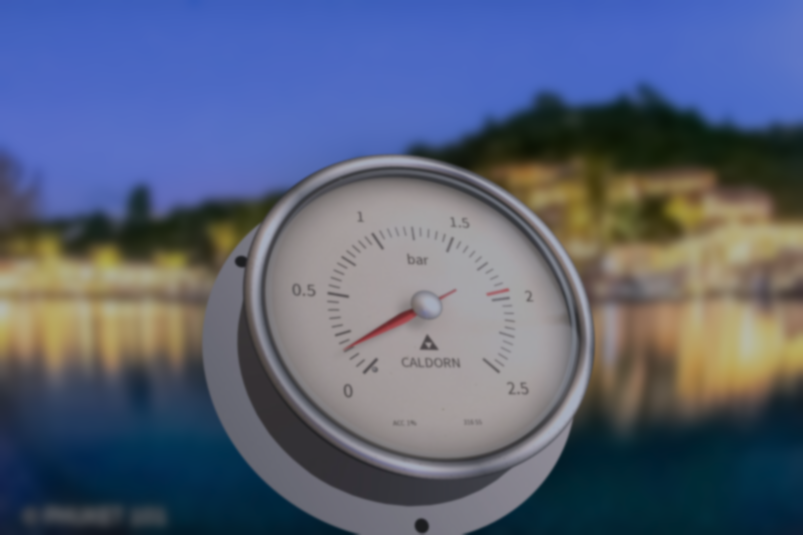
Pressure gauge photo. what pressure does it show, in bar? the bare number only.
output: 0.15
